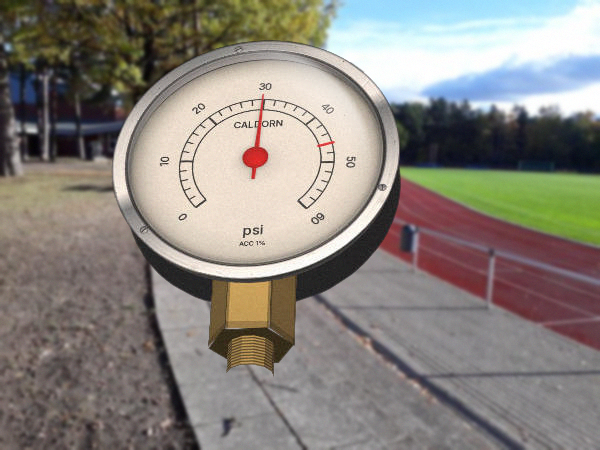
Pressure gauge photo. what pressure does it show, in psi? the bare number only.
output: 30
